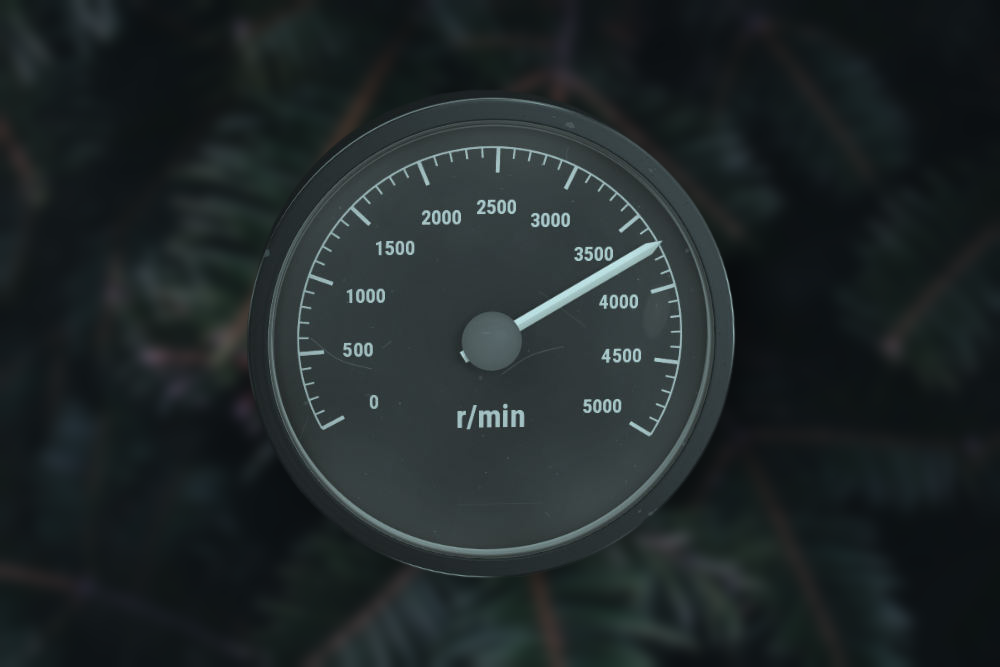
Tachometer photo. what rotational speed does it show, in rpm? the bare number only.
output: 3700
